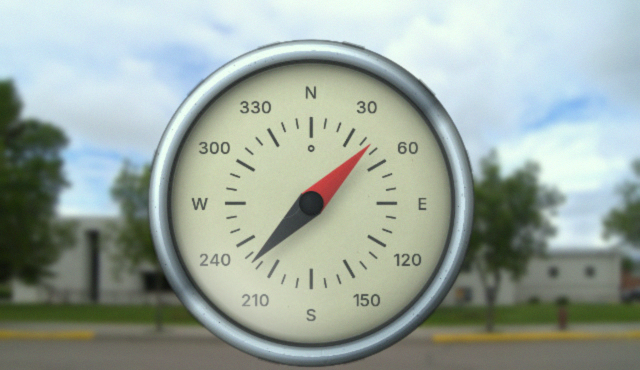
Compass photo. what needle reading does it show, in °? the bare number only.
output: 45
